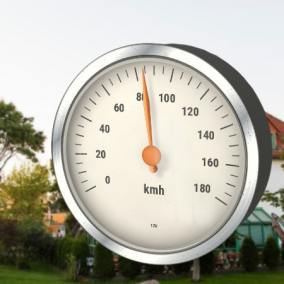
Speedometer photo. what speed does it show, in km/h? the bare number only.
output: 85
